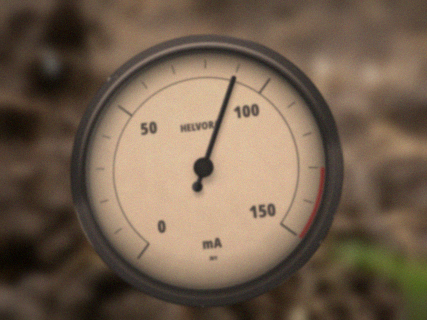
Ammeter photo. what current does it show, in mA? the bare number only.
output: 90
